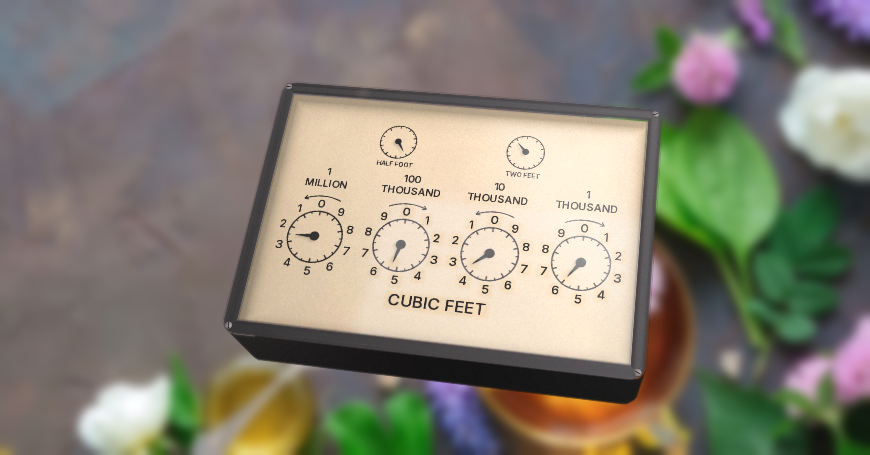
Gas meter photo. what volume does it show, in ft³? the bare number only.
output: 253600
